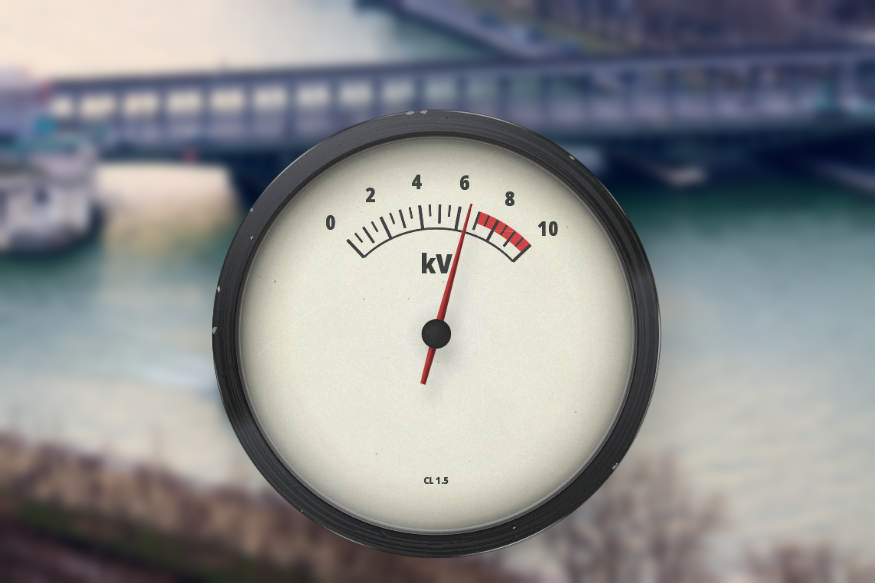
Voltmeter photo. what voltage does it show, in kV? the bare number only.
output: 6.5
